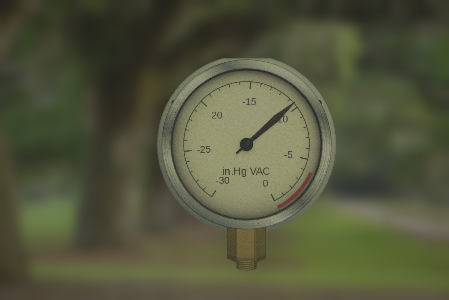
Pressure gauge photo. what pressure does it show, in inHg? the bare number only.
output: -10.5
